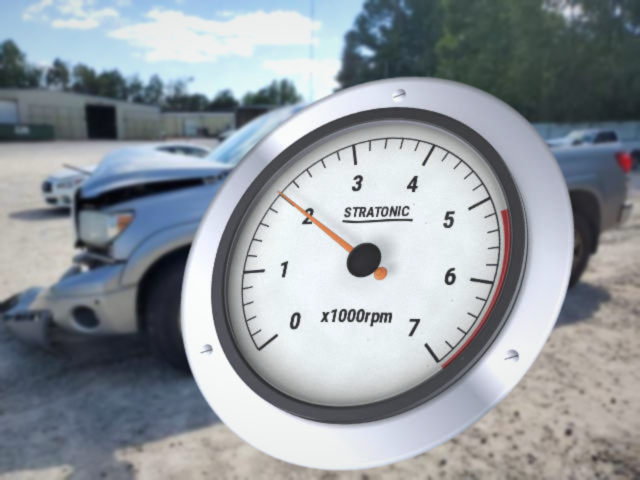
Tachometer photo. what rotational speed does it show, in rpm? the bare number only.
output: 2000
